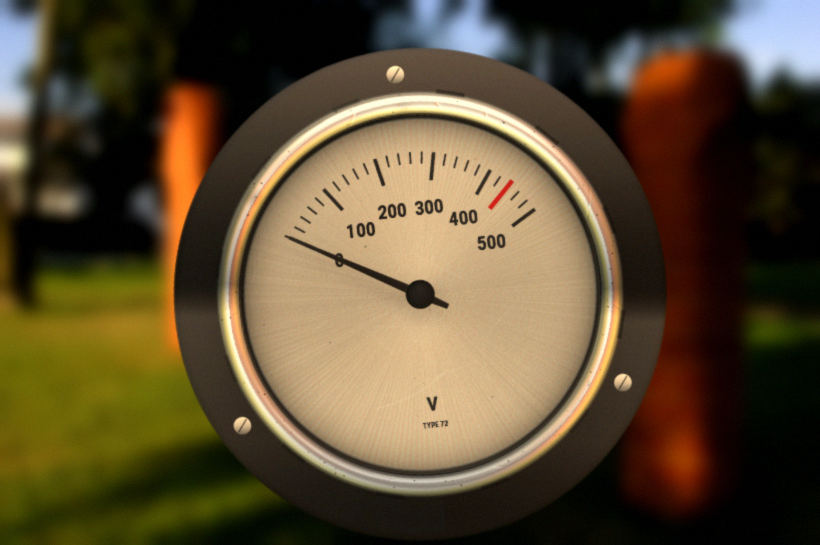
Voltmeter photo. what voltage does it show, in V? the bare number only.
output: 0
